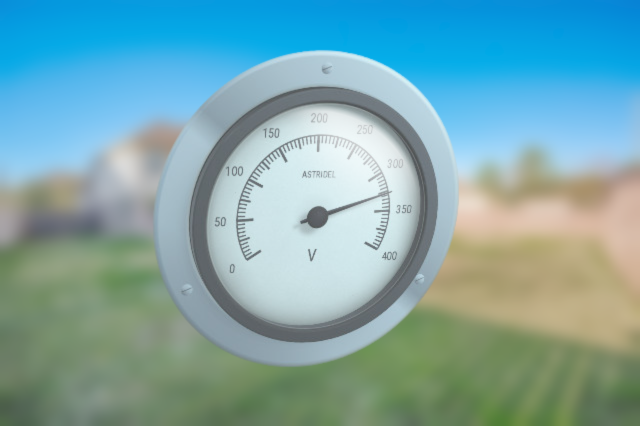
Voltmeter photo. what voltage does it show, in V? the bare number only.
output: 325
